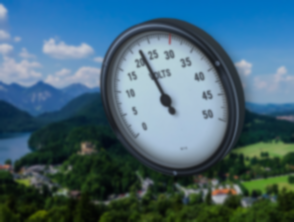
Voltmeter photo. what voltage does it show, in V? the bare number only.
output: 22.5
